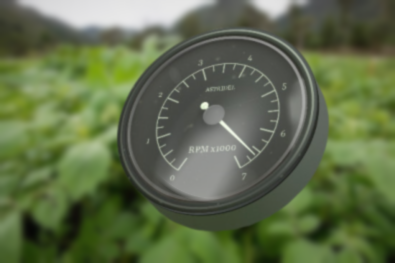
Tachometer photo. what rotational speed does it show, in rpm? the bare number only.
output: 6625
